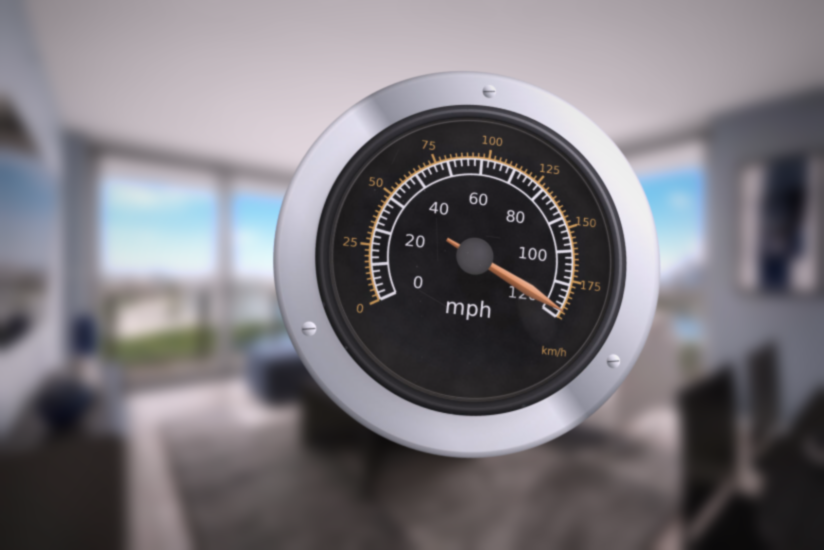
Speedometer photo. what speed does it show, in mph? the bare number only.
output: 118
